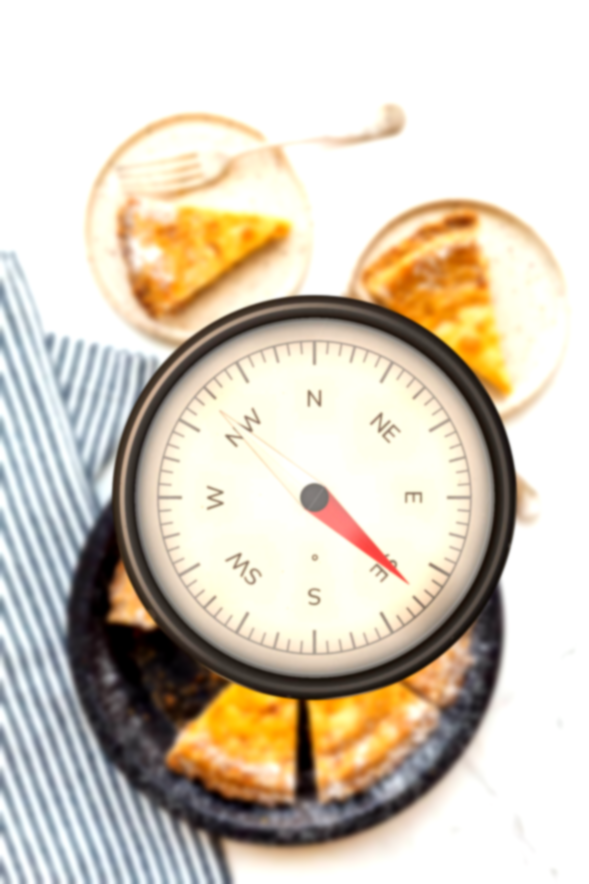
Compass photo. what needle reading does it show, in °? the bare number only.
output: 132.5
